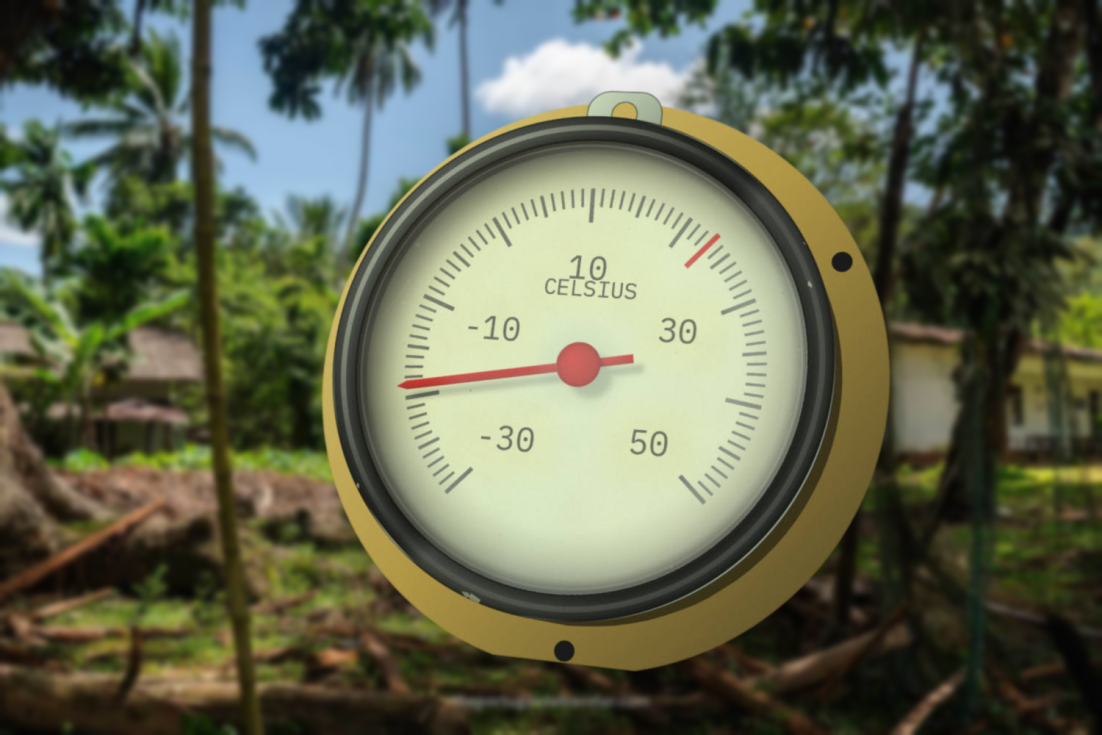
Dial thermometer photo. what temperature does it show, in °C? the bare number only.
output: -19
